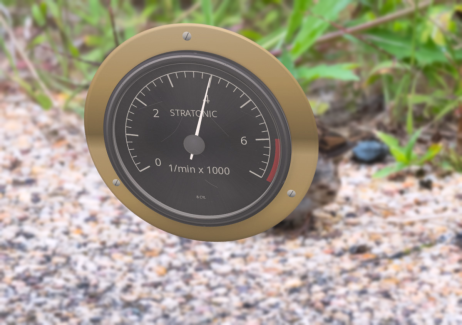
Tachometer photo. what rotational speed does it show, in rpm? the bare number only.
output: 4000
